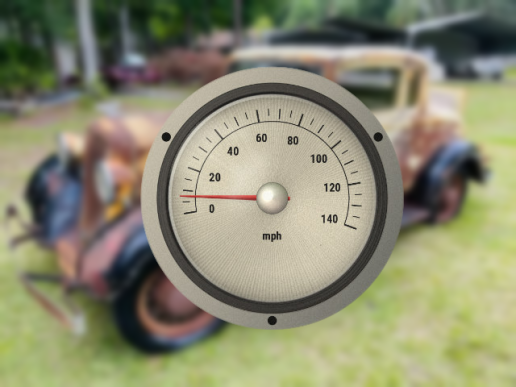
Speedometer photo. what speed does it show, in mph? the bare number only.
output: 7.5
